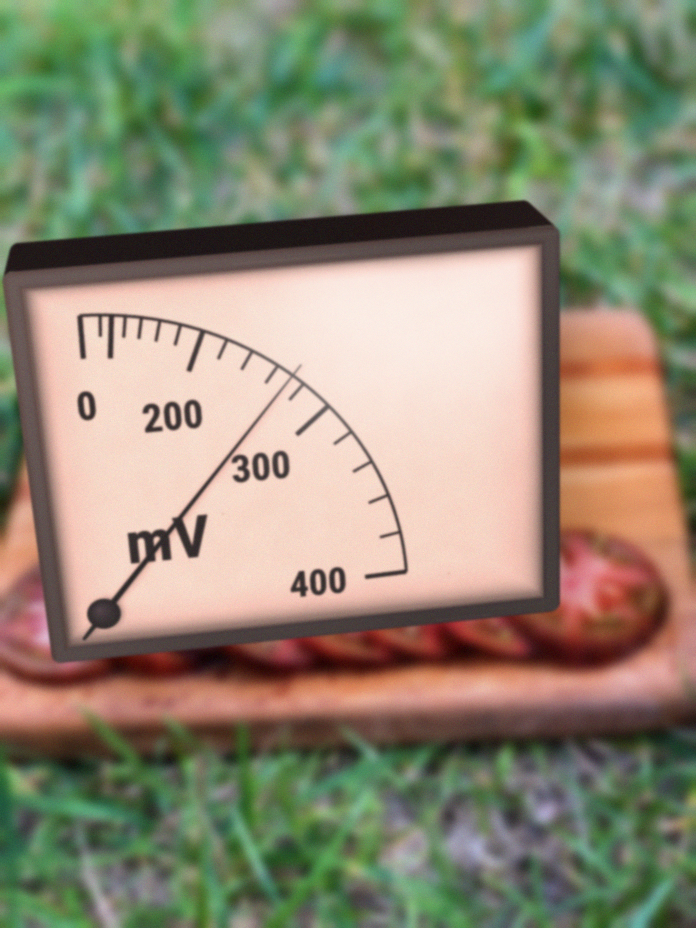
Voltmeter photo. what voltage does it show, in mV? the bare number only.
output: 270
